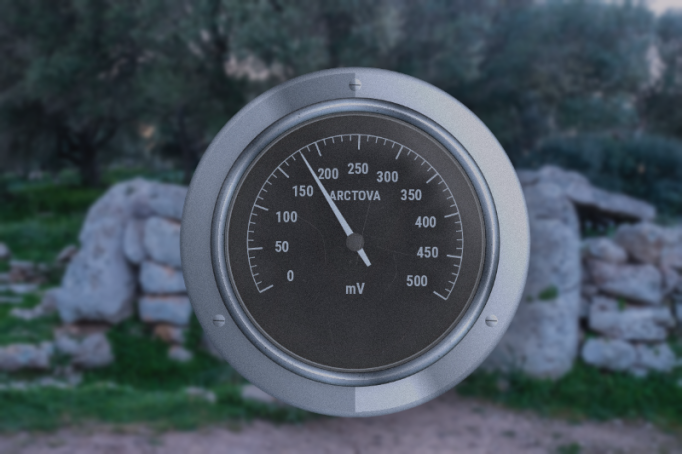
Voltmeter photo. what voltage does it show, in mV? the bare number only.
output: 180
